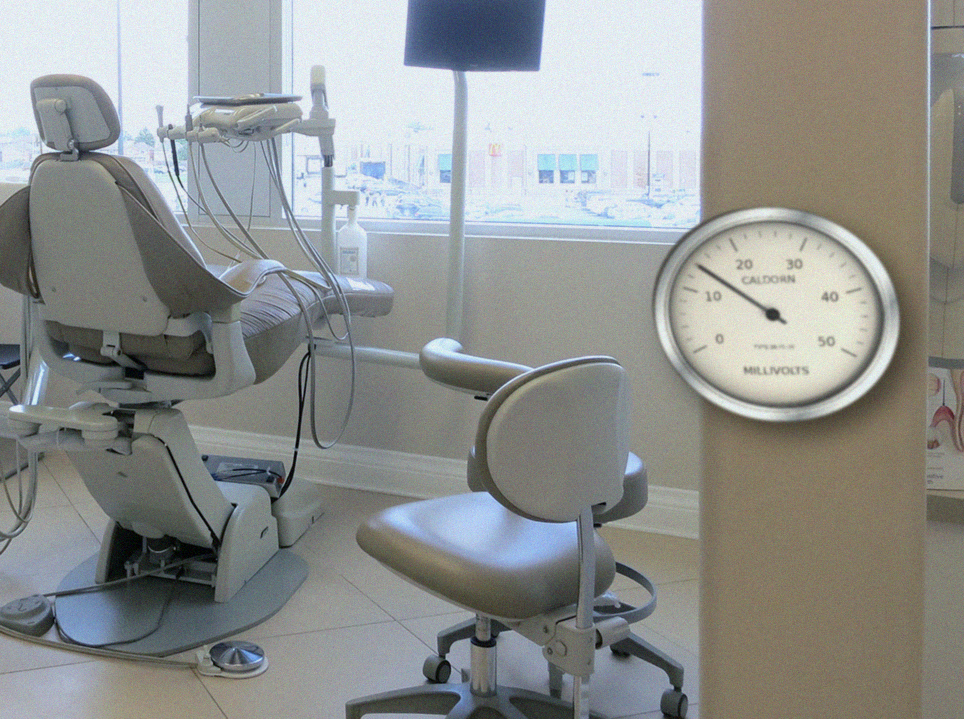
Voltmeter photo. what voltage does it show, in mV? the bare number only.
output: 14
